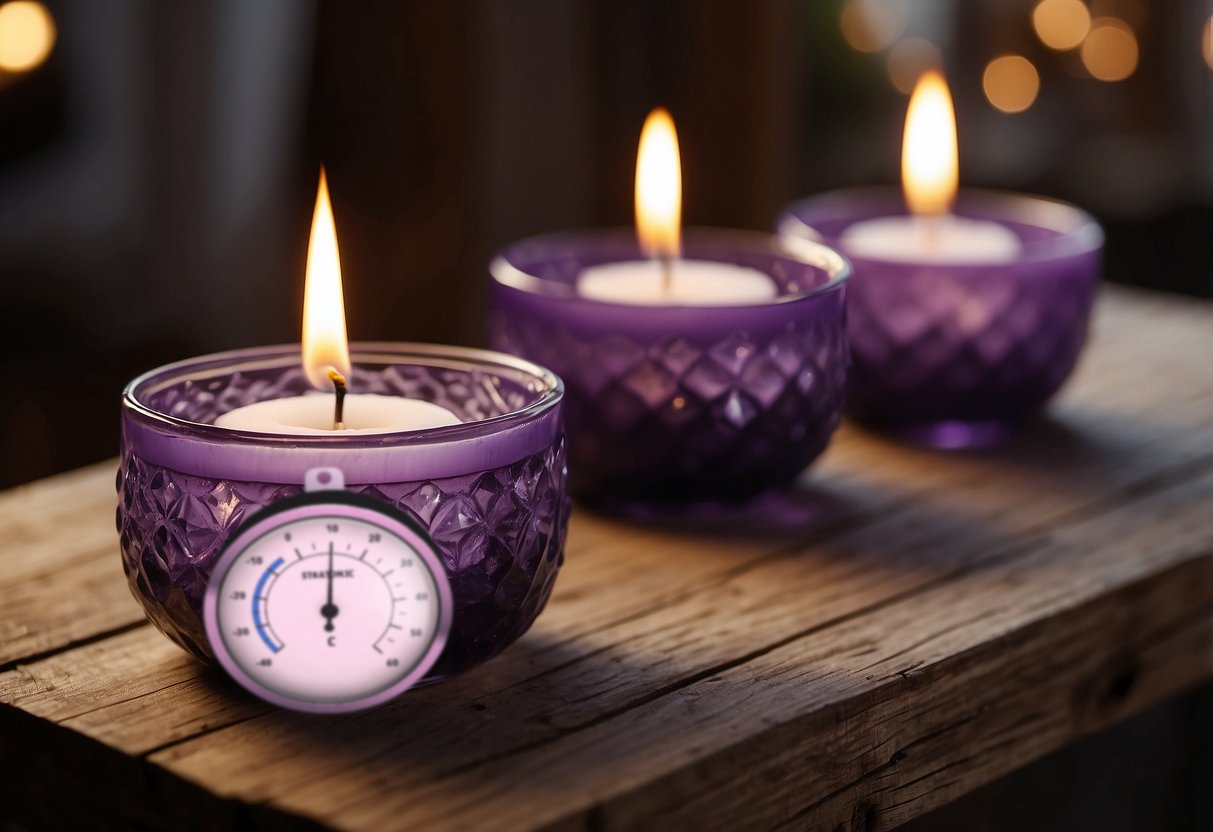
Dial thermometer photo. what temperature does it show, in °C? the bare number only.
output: 10
